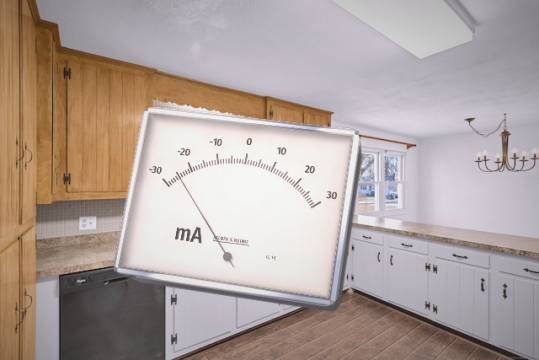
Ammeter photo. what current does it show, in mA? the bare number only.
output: -25
